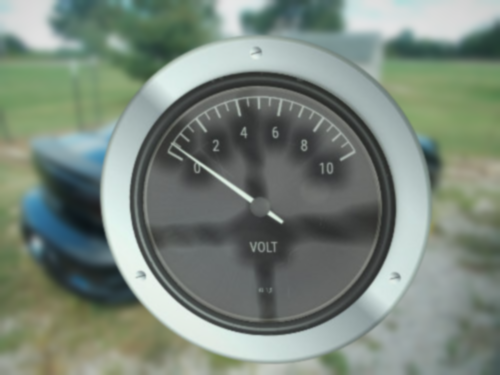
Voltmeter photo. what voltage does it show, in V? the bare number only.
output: 0.5
